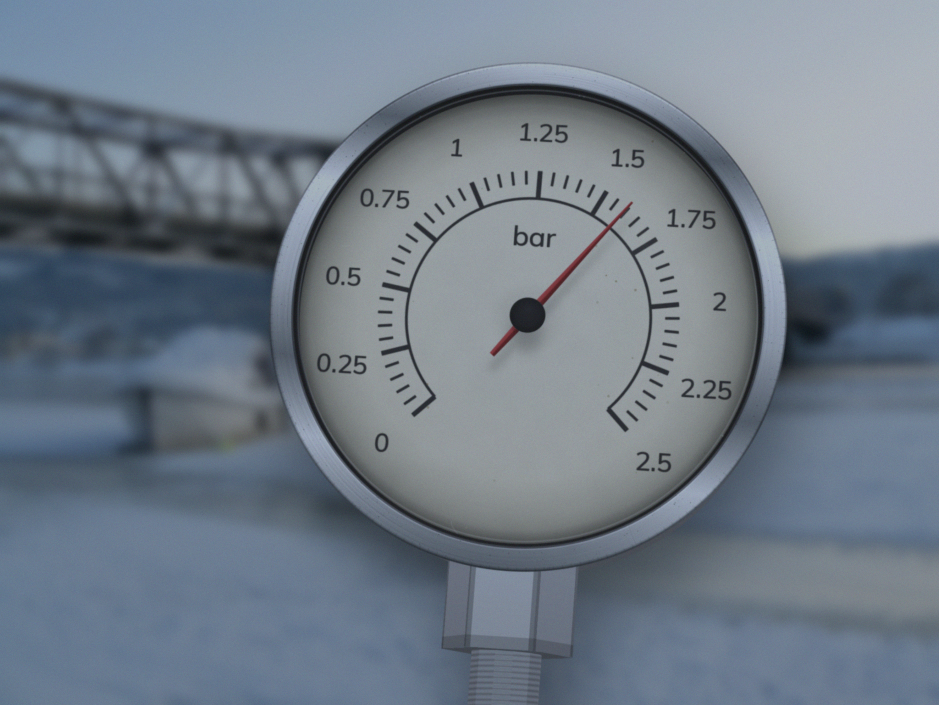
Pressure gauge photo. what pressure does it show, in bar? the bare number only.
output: 1.6
